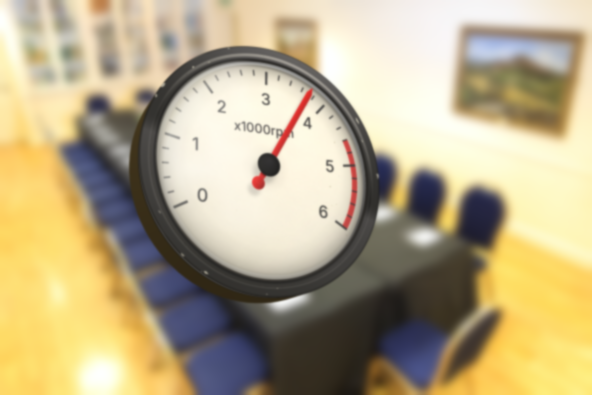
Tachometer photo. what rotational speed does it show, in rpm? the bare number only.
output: 3700
